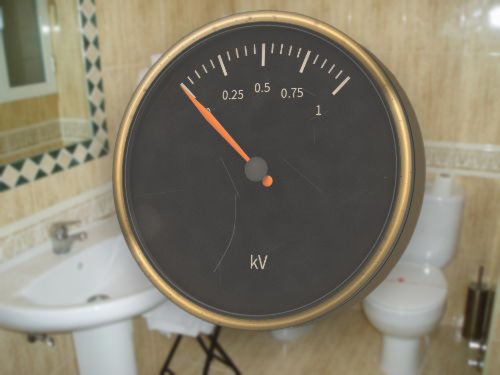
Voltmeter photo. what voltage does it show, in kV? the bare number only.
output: 0
